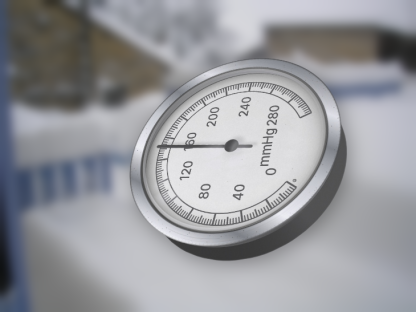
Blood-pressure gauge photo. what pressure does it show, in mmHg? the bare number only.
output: 150
